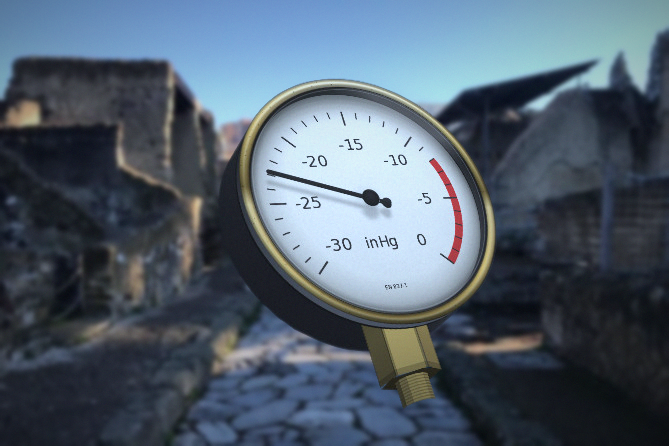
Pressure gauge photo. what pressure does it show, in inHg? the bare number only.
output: -23
